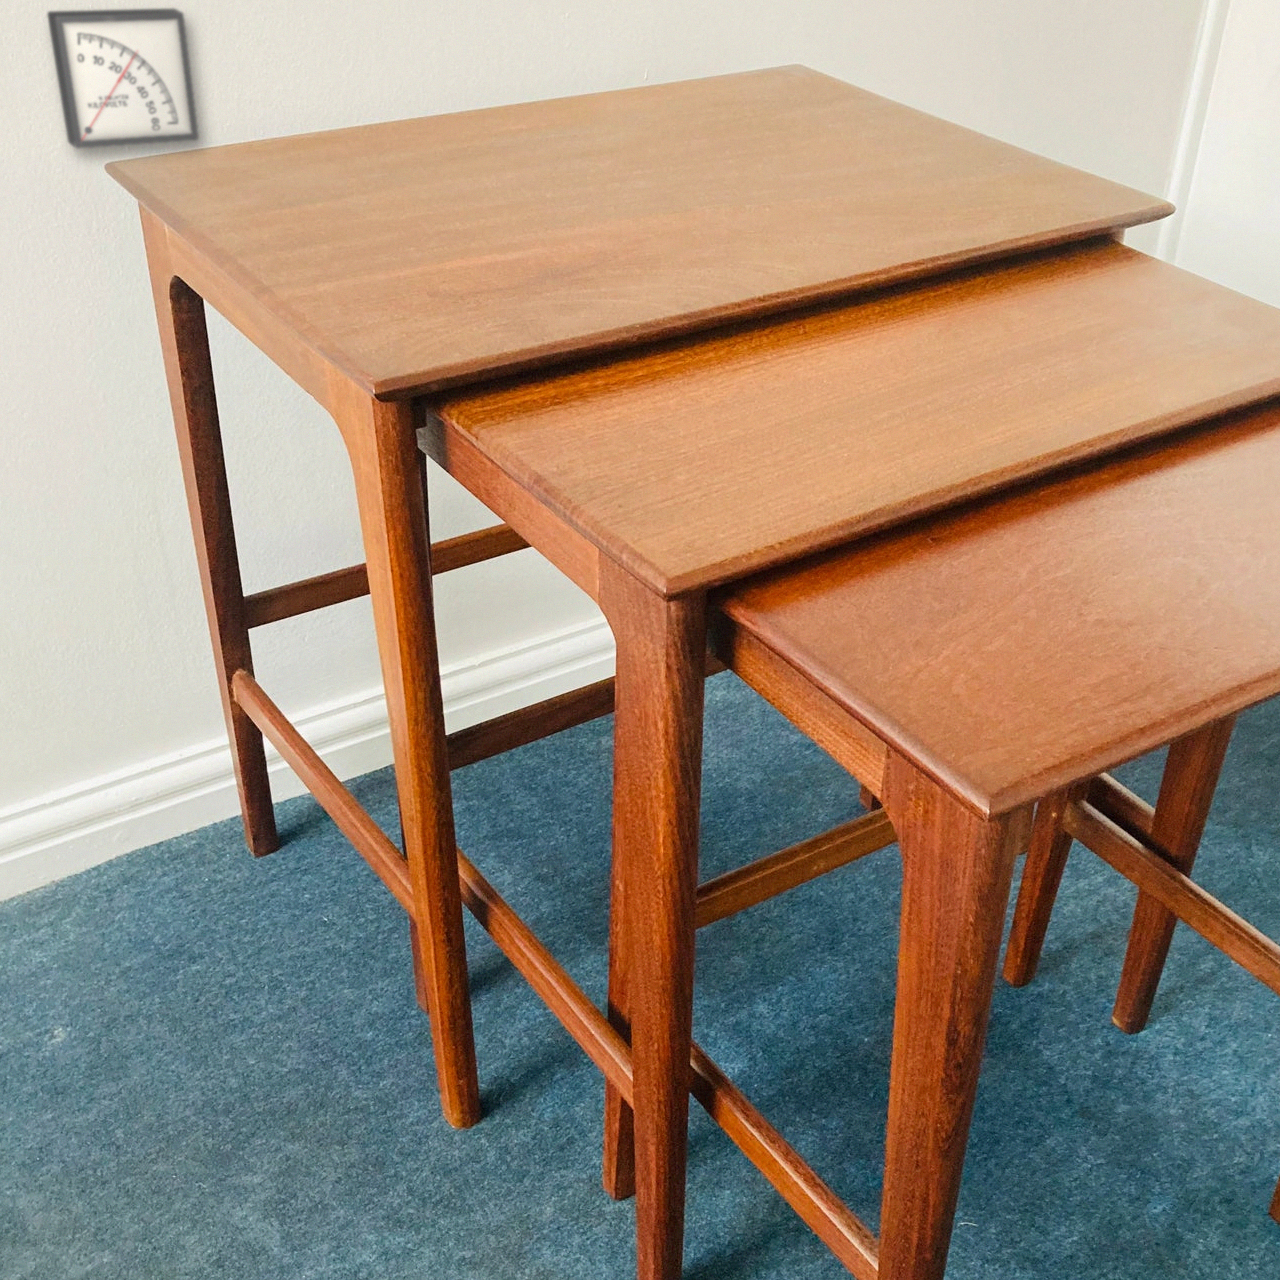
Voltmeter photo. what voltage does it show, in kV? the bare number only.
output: 25
